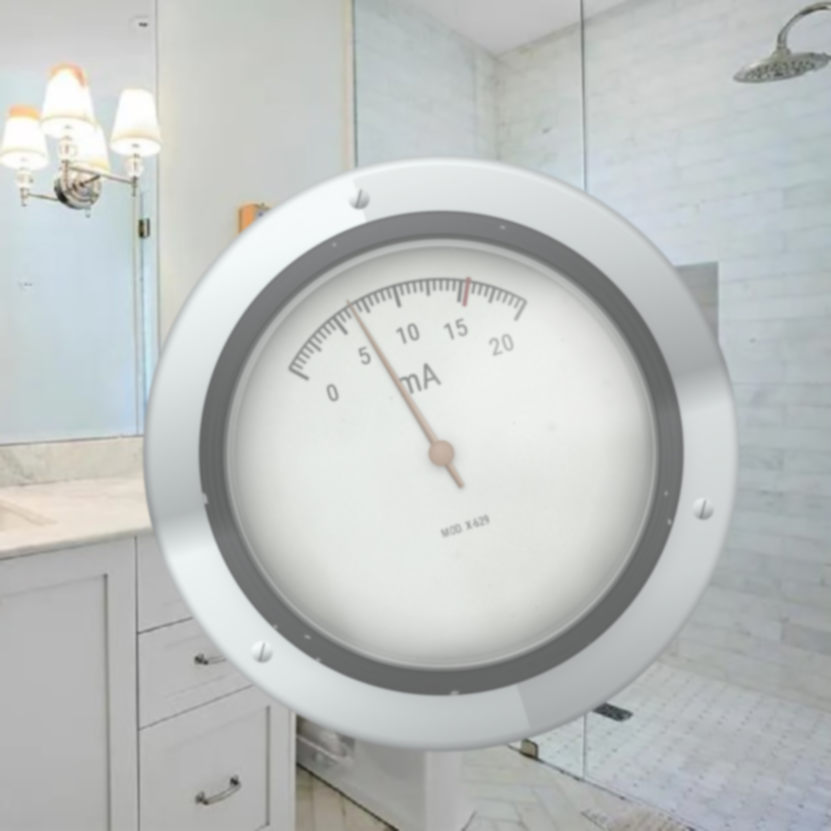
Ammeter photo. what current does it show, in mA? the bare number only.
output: 6.5
